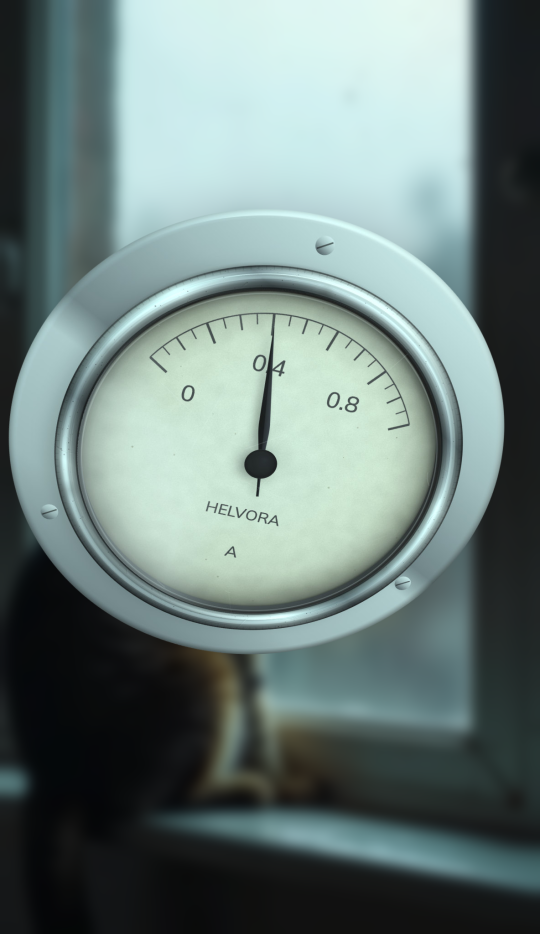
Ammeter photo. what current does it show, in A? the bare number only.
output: 0.4
